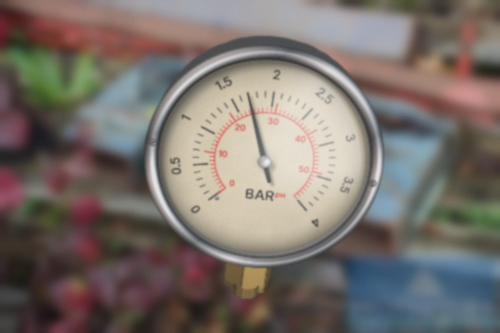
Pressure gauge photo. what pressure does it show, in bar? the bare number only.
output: 1.7
